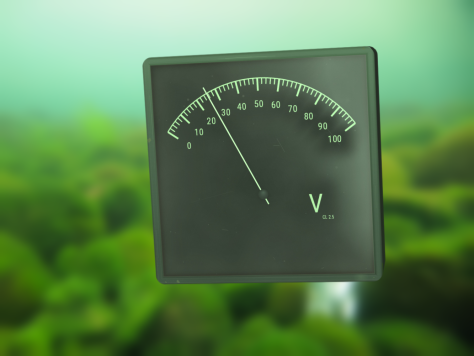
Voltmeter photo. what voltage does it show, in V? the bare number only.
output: 26
